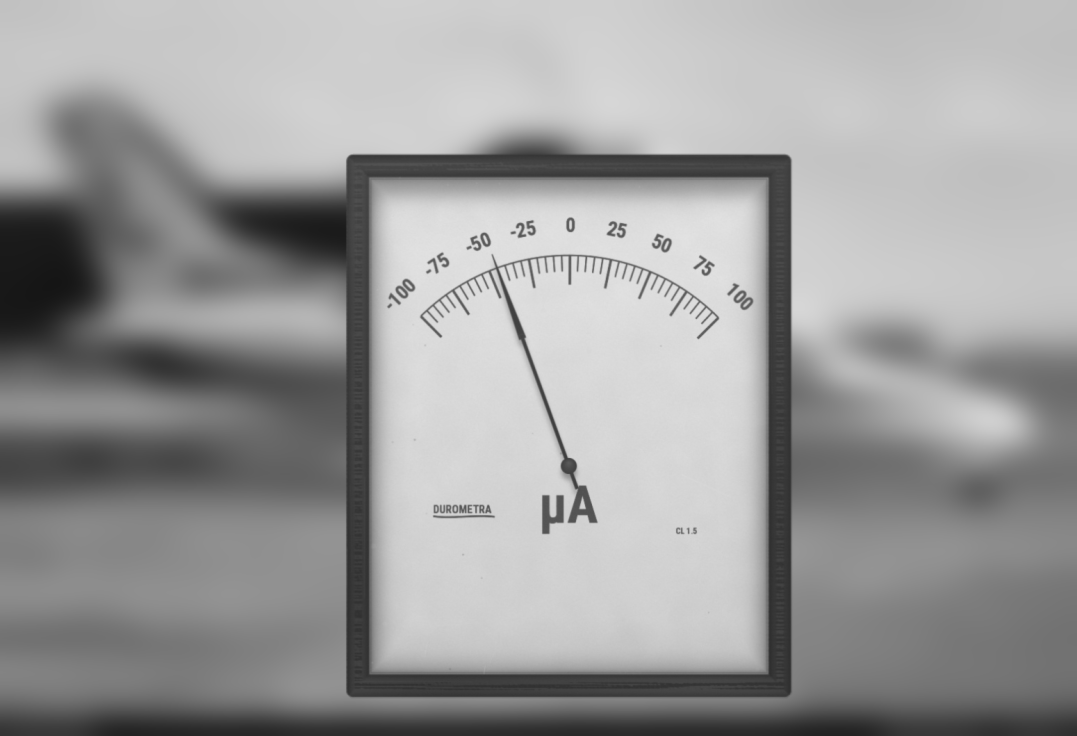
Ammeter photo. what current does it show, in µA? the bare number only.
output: -45
